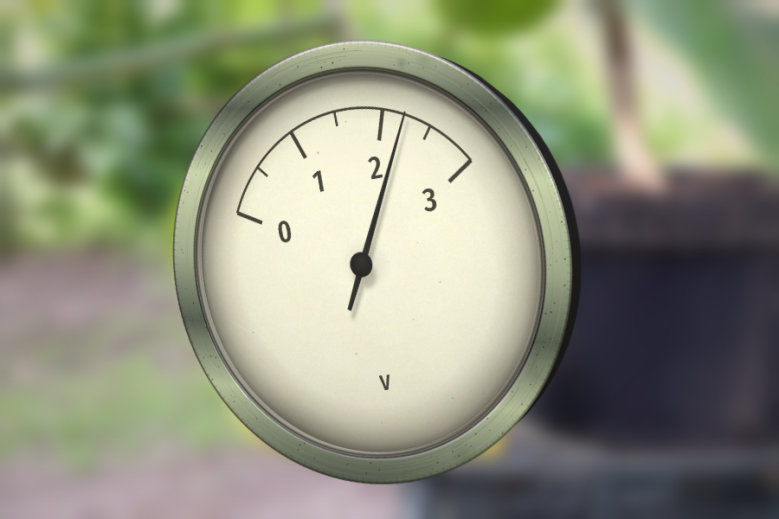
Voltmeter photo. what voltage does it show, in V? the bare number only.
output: 2.25
